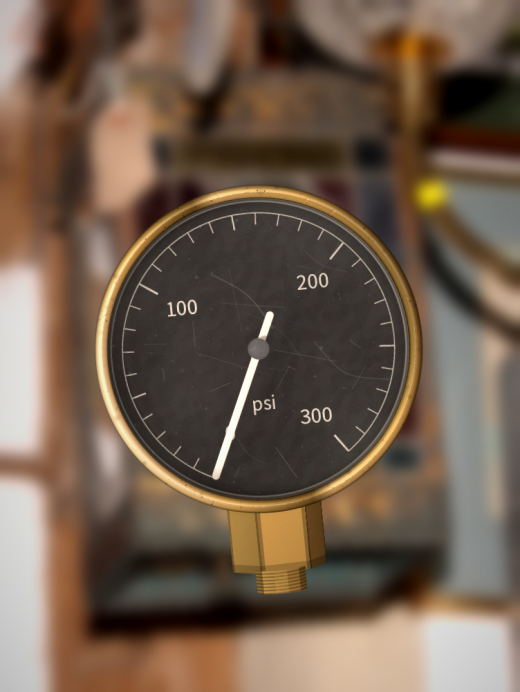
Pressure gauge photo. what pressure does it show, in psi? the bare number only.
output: 0
